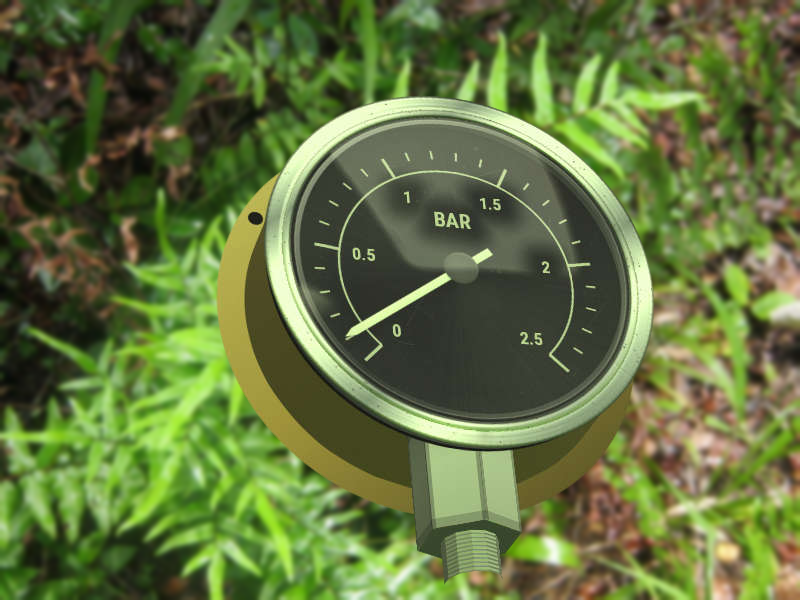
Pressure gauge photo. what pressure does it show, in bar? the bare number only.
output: 0.1
